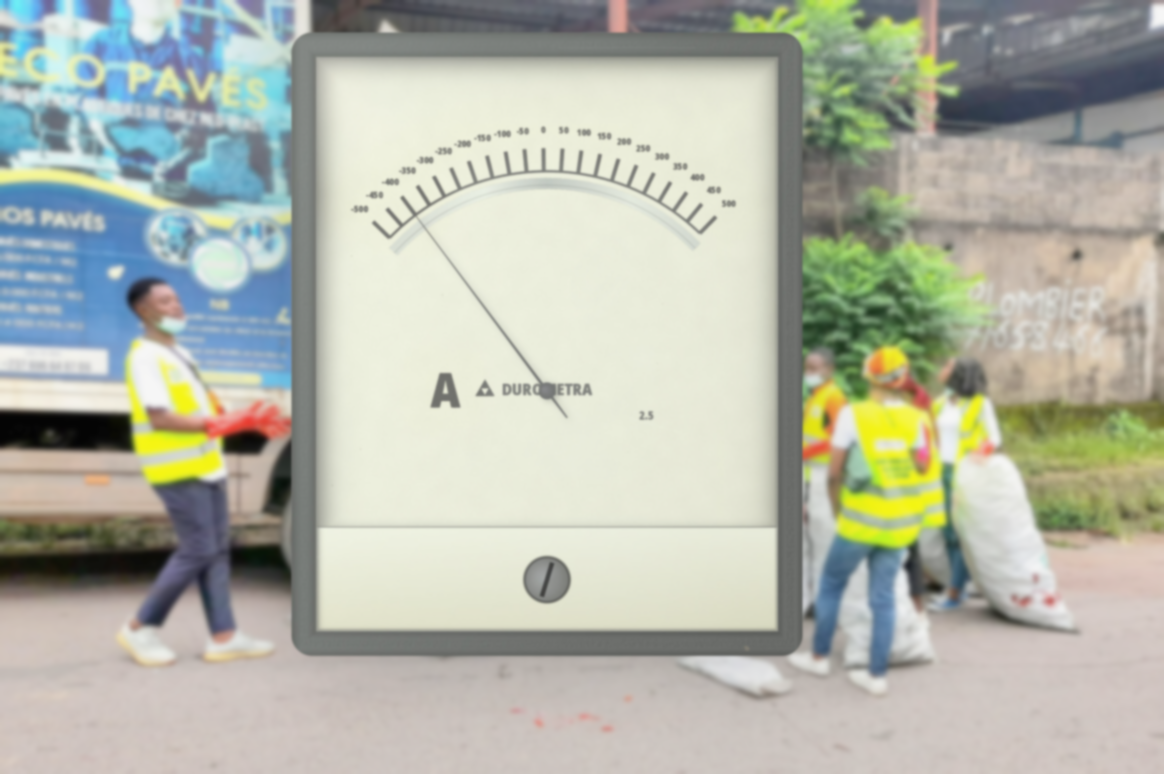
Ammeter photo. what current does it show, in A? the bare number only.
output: -400
